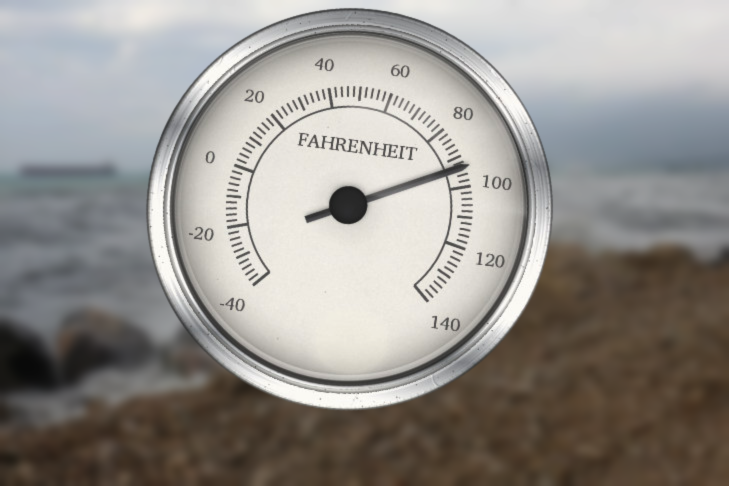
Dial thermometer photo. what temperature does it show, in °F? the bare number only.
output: 94
